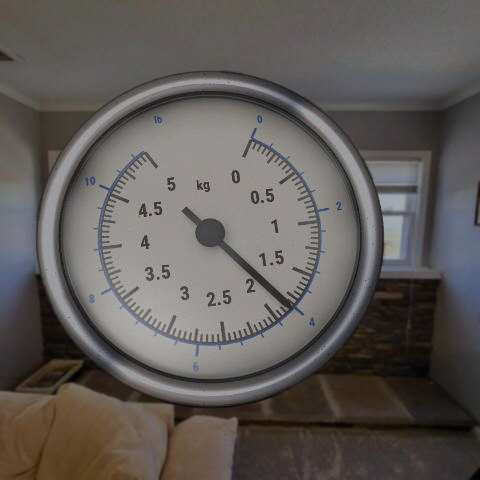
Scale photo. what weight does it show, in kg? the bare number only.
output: 1.85
